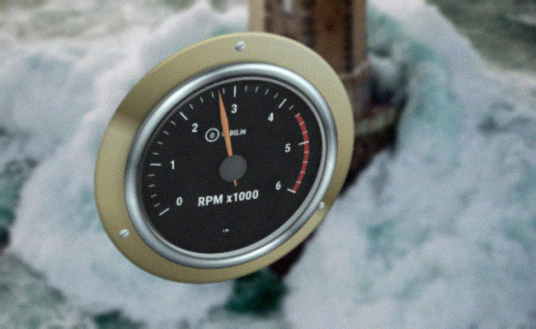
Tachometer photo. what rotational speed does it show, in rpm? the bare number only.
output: 2700
